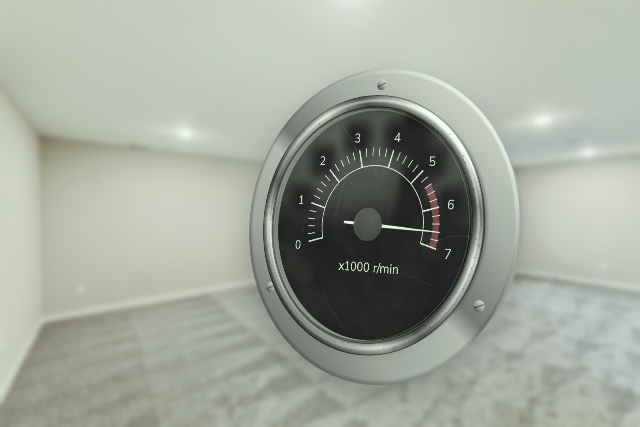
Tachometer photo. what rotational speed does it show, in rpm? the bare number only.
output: 6600
